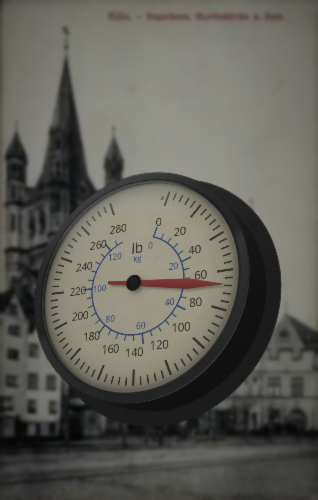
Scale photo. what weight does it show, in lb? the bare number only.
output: 68
